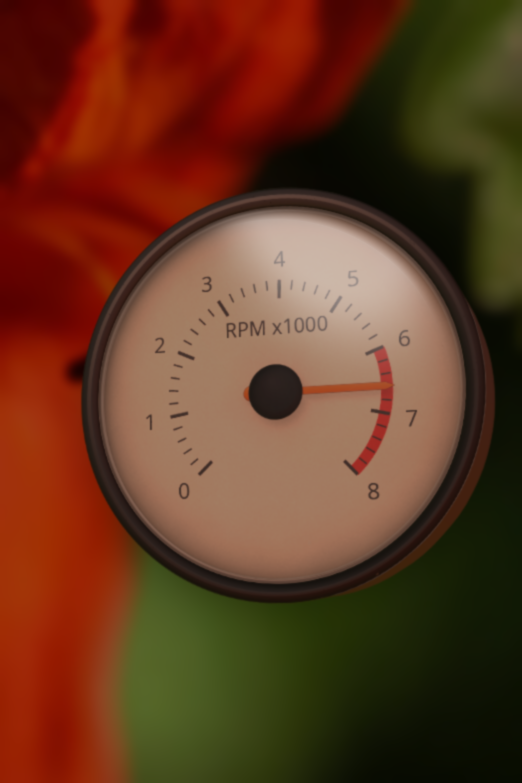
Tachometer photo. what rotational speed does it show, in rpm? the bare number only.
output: 6600
